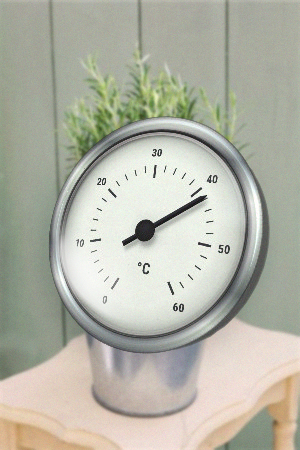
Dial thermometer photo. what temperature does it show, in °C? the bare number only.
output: 42
